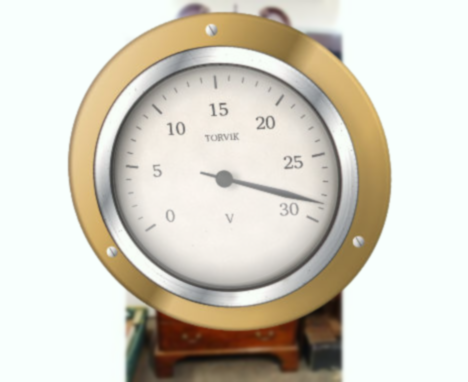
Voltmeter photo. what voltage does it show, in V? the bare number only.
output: 28.5
